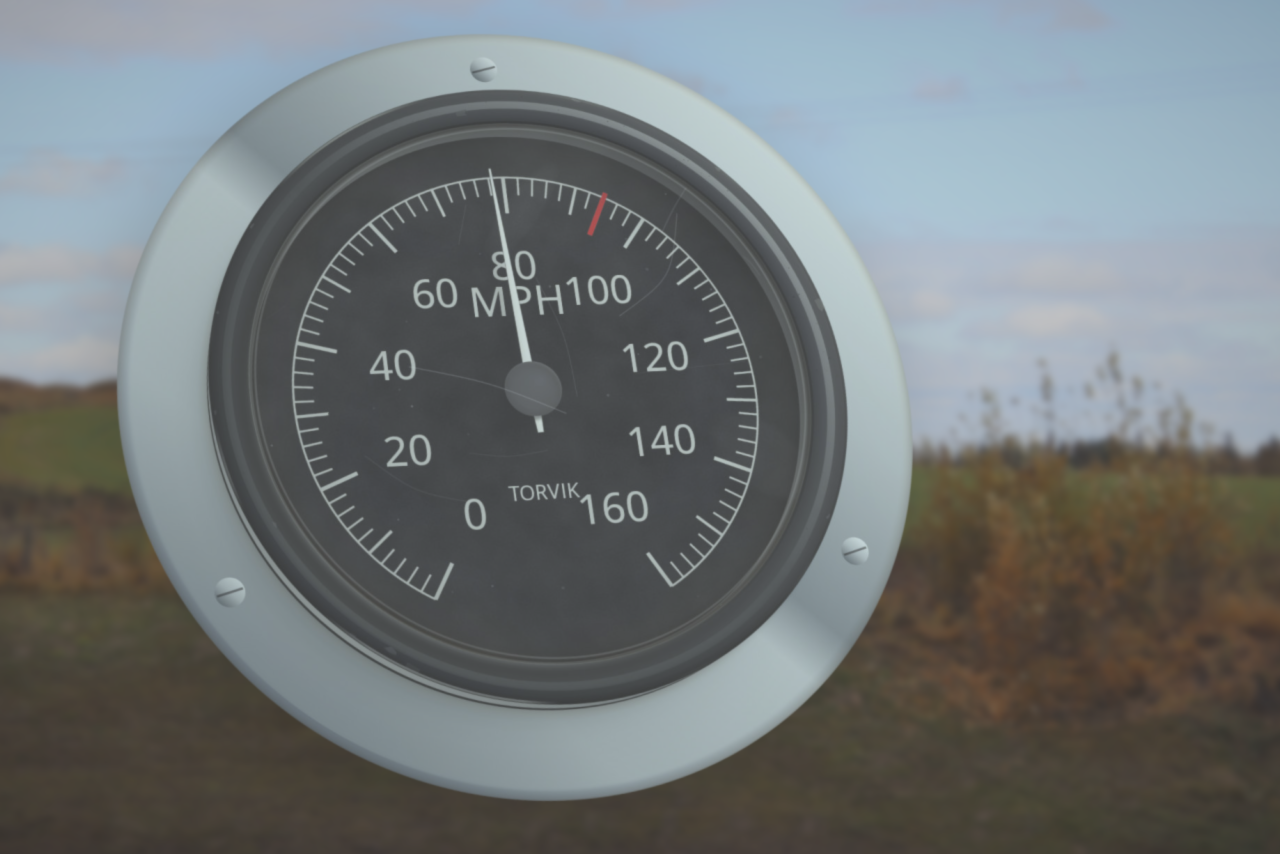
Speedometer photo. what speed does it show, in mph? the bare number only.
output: 78
